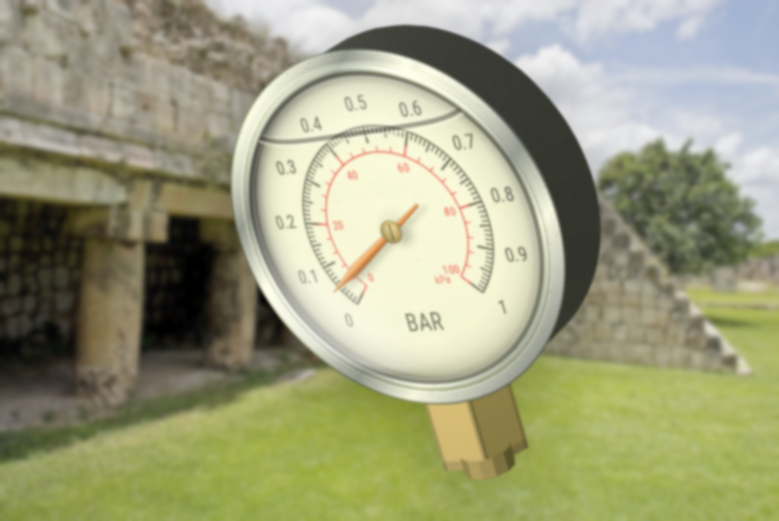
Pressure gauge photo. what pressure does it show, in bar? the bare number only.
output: 0.05
